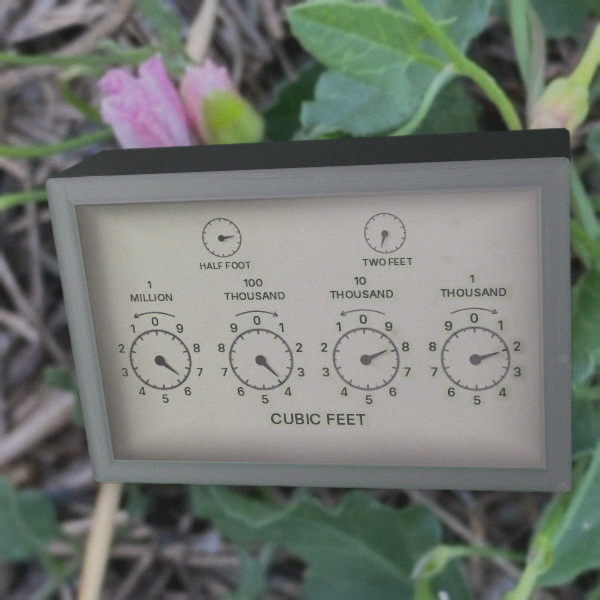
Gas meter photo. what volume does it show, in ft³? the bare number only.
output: 638200
